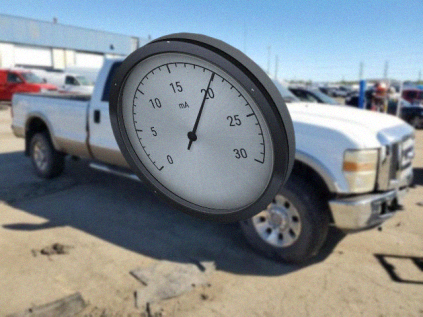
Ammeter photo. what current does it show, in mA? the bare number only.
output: 20
